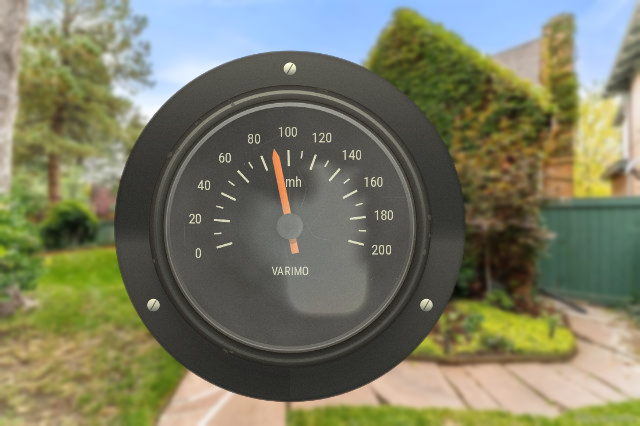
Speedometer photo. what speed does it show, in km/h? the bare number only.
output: 90
